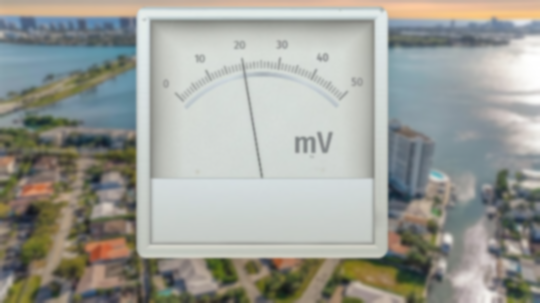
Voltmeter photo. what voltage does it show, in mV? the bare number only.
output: 20
